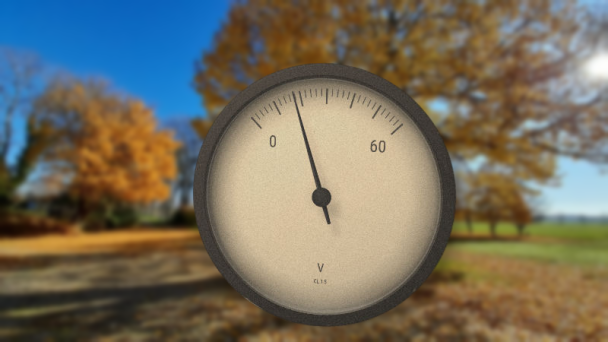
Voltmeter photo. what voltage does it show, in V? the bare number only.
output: 18
